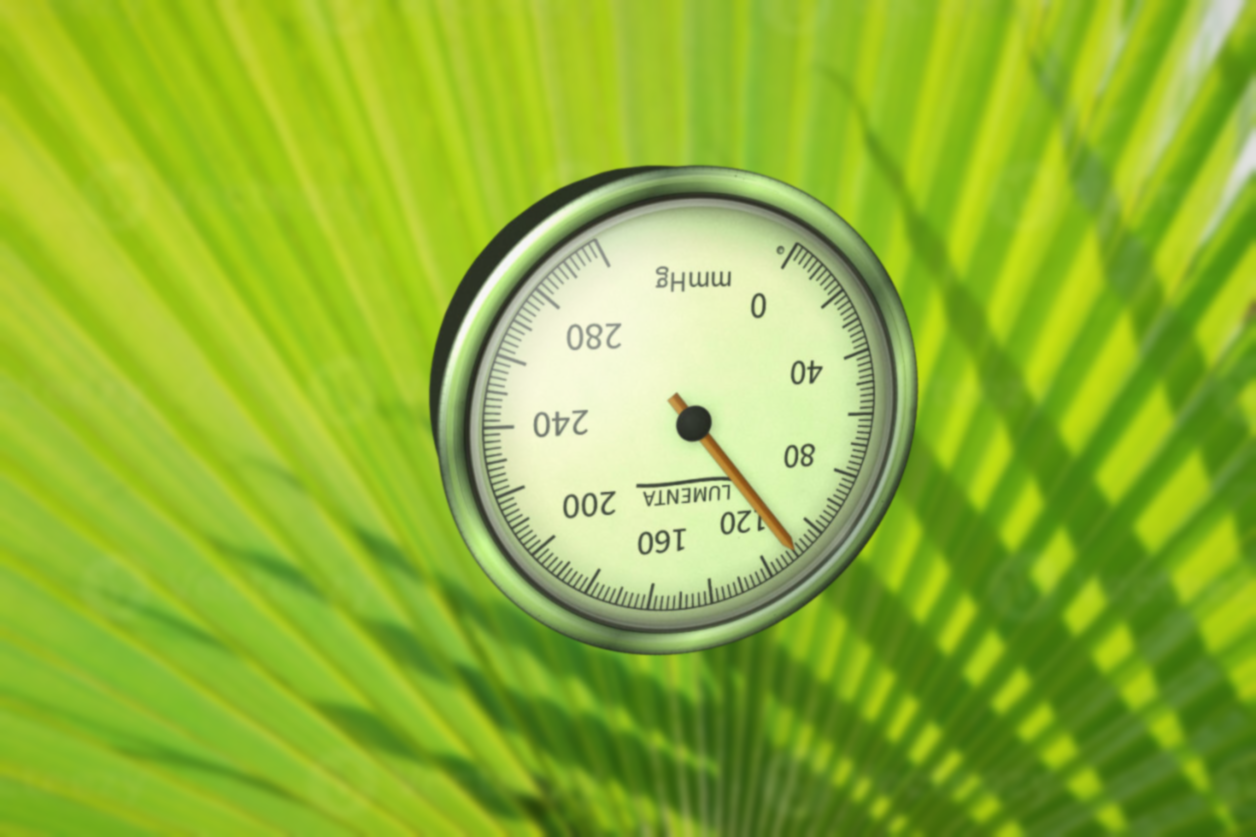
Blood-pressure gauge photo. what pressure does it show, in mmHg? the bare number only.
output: 110
